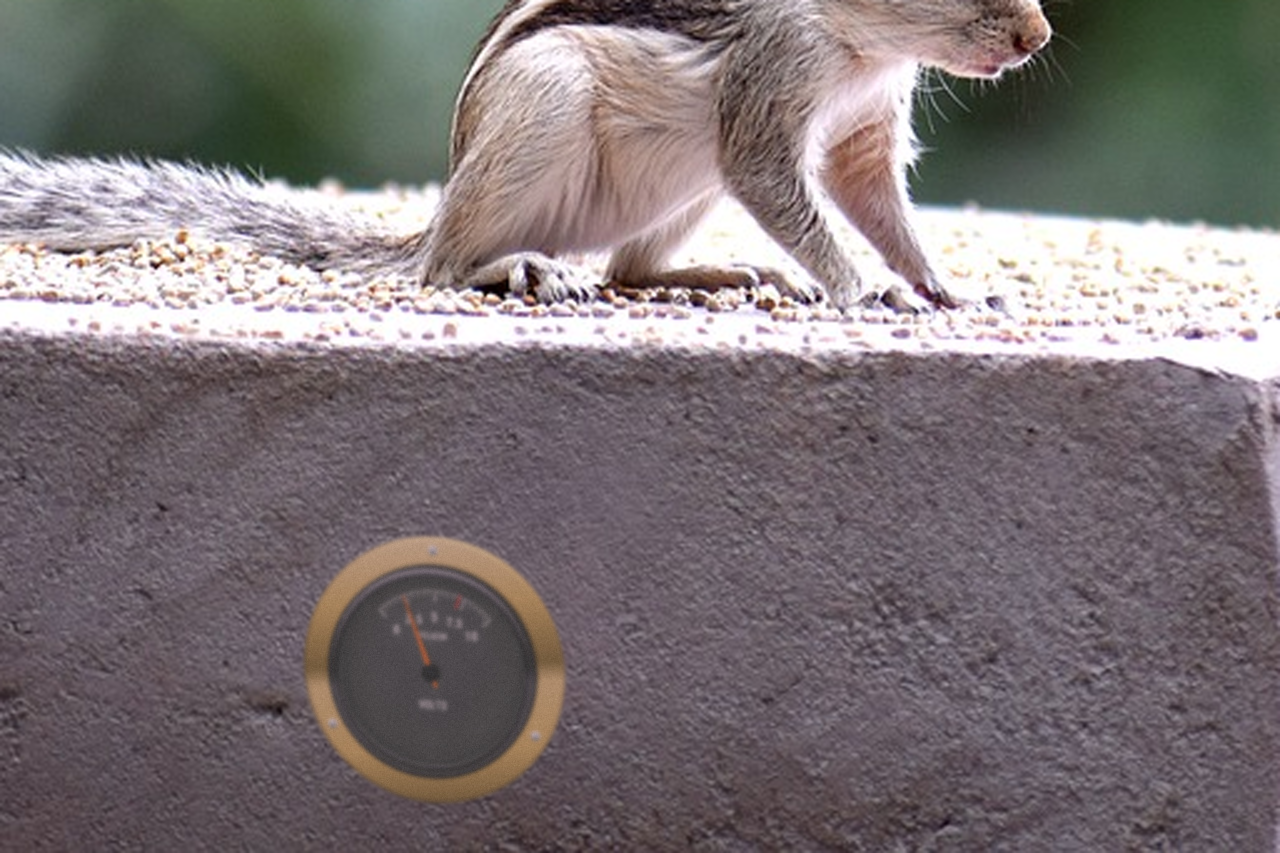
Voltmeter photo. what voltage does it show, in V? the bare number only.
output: 2.5
